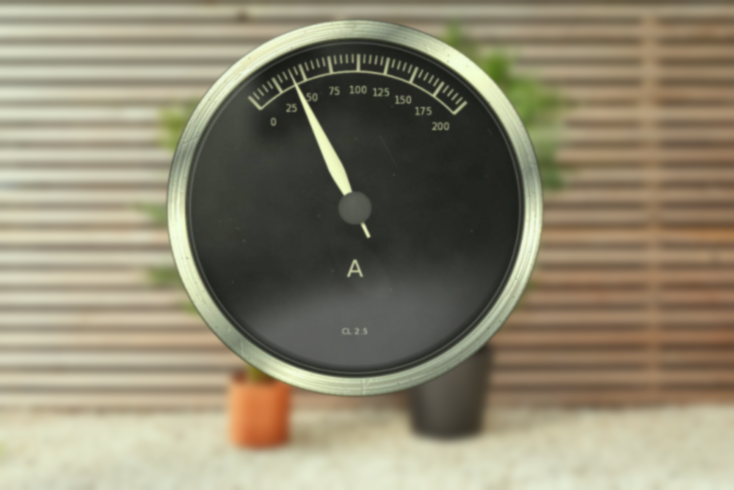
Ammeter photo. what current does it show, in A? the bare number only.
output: 40
